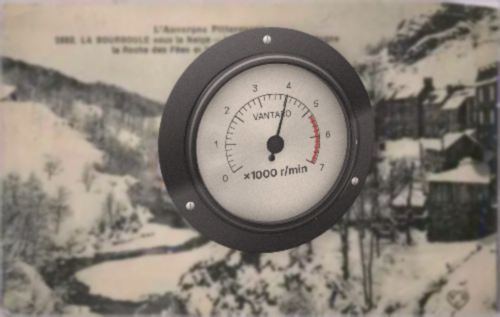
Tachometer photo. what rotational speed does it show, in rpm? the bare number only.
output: 4000
